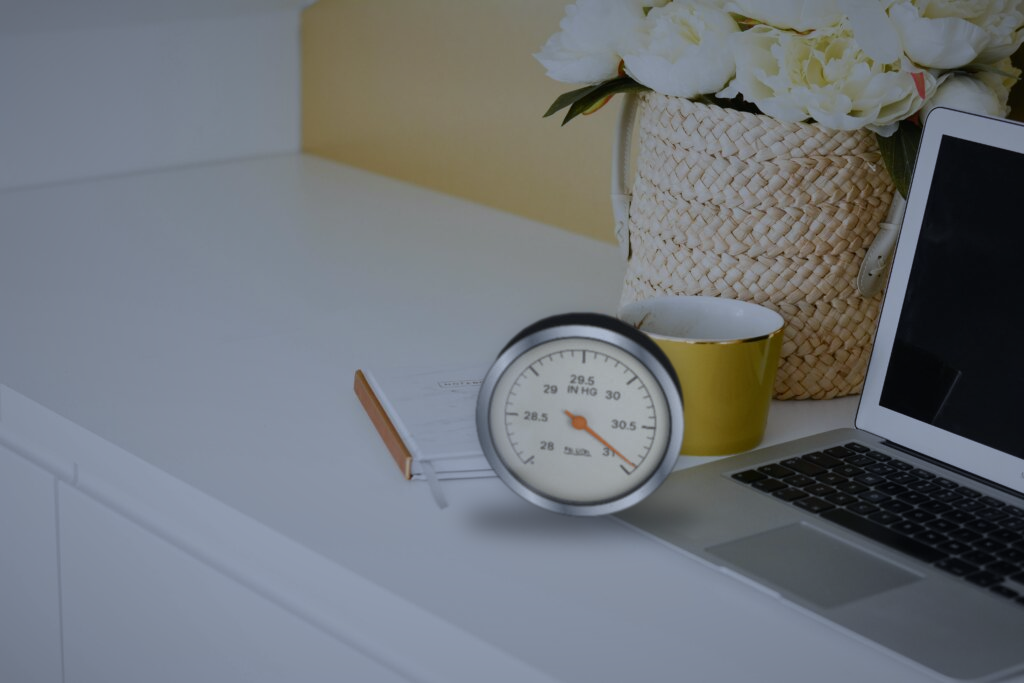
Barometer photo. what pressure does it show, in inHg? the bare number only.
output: 30.9
